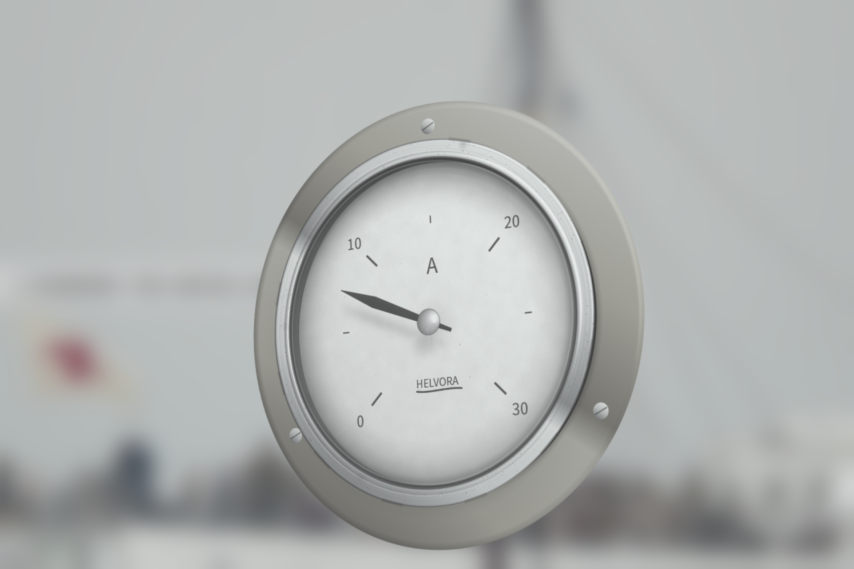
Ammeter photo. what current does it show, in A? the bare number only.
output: 7.5
